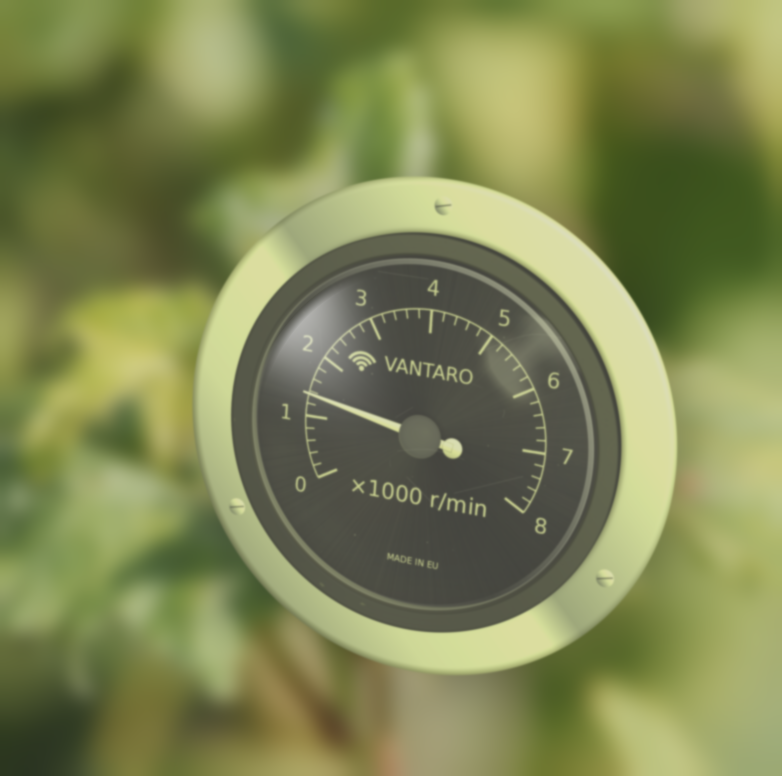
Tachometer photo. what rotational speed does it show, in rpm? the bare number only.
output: 1400
